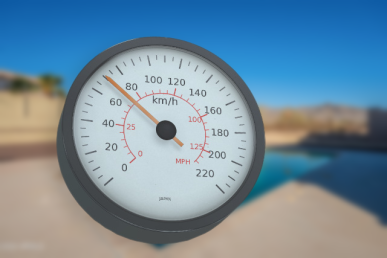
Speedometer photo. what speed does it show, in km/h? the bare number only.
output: 70
